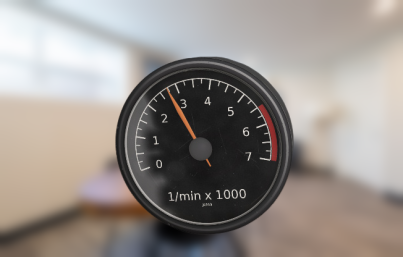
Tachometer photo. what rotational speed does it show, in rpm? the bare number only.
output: 2750
